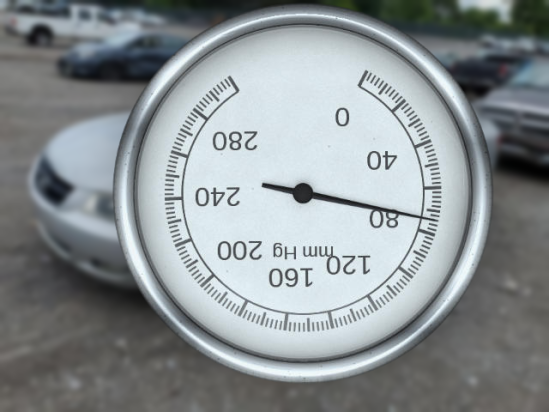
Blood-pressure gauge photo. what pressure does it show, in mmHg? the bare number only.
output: 74
